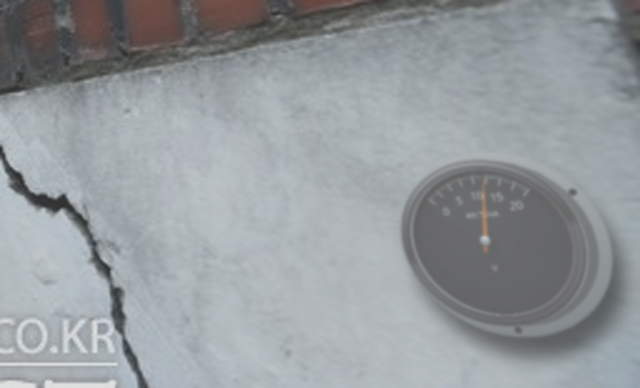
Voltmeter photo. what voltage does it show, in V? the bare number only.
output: 12.5
